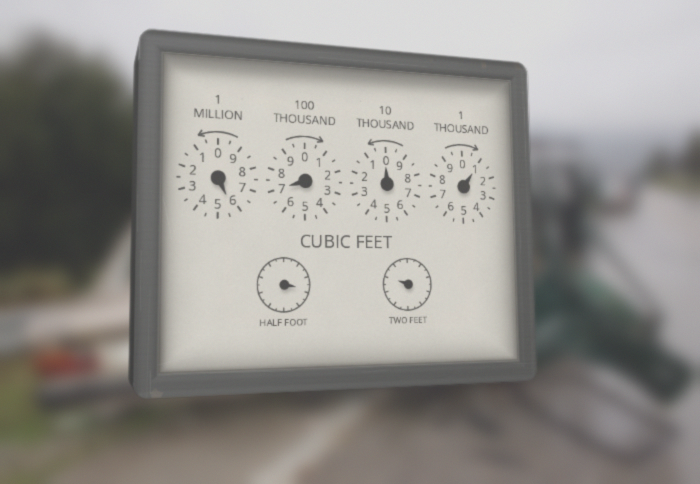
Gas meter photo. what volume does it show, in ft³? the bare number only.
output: 570100
